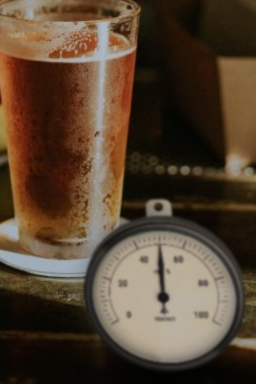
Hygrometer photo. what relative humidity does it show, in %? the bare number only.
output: 50
